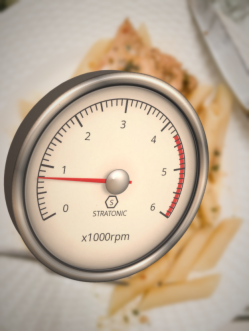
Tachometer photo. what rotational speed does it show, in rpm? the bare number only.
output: 800
